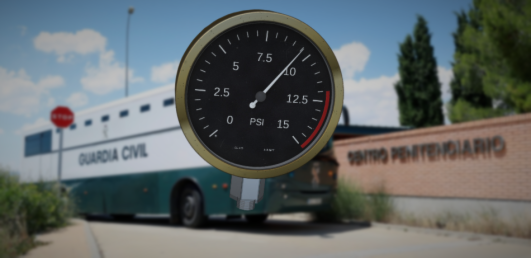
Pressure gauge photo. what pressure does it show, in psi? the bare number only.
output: 9.5
